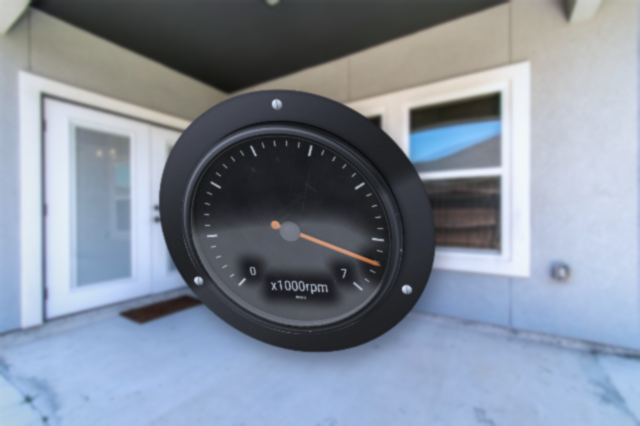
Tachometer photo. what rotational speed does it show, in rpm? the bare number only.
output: 6400
